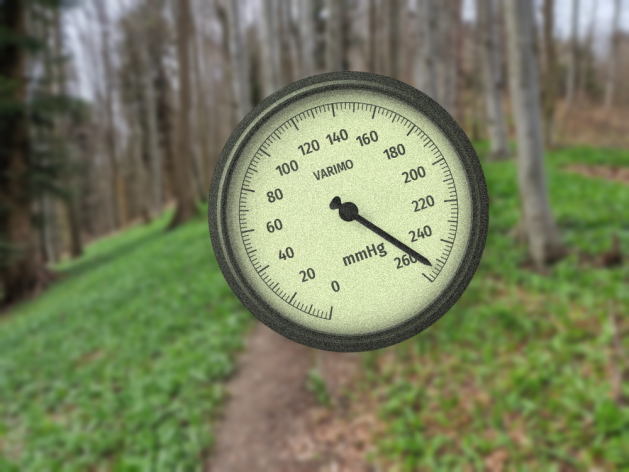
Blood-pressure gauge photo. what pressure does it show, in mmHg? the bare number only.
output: 254
